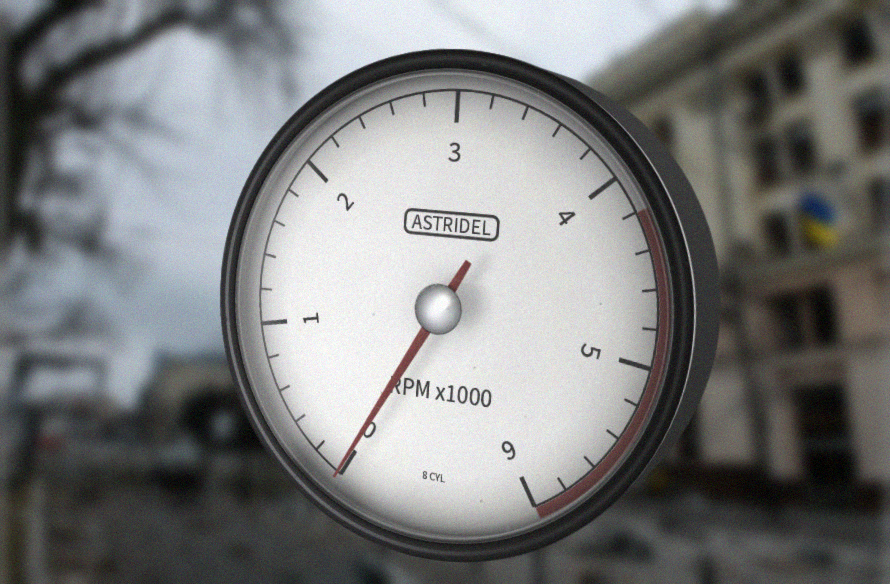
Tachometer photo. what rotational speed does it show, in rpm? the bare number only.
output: 0
